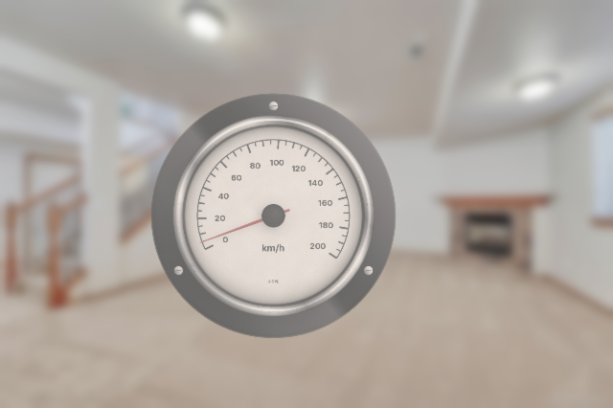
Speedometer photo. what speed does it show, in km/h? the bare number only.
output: 5
